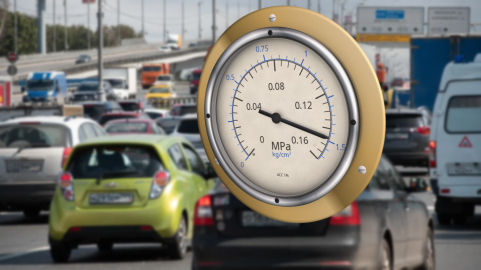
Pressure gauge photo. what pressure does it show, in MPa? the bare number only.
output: 0.145
